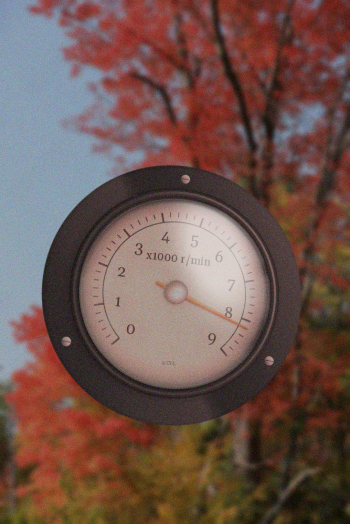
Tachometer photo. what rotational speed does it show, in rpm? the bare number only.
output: 8200
